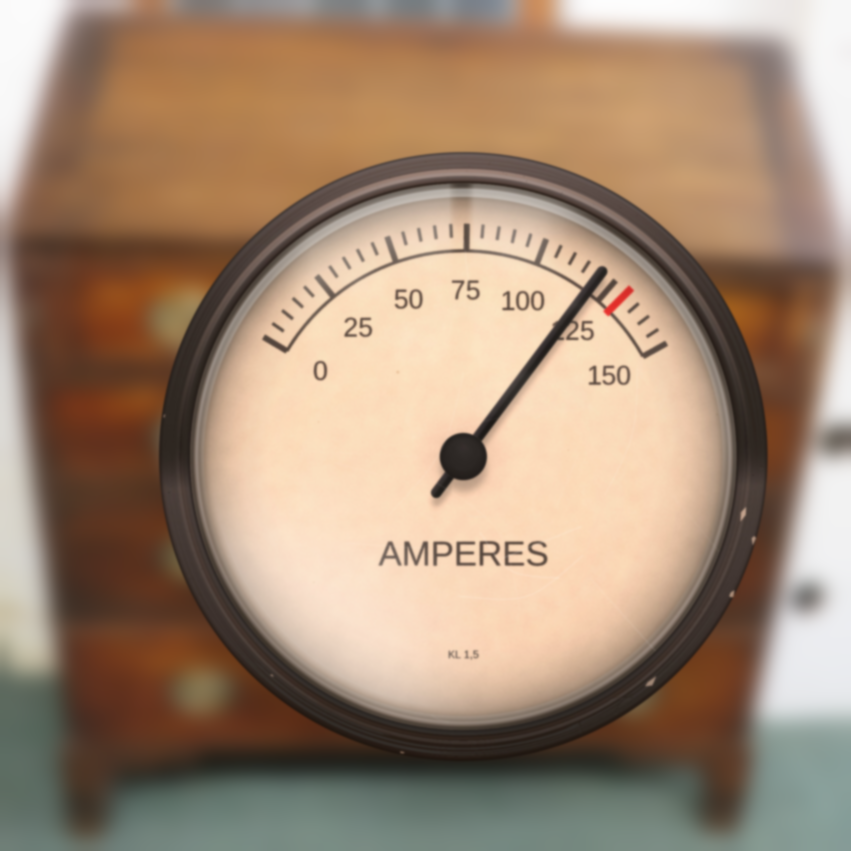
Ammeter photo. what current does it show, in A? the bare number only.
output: 120
